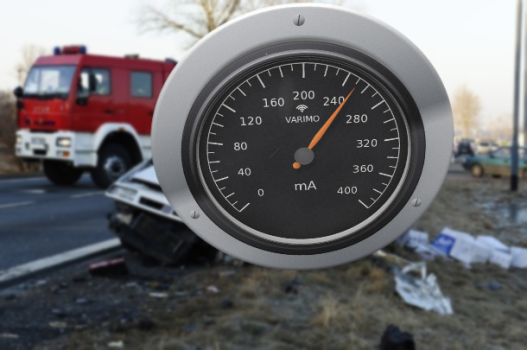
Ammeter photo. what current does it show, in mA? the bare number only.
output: 250
